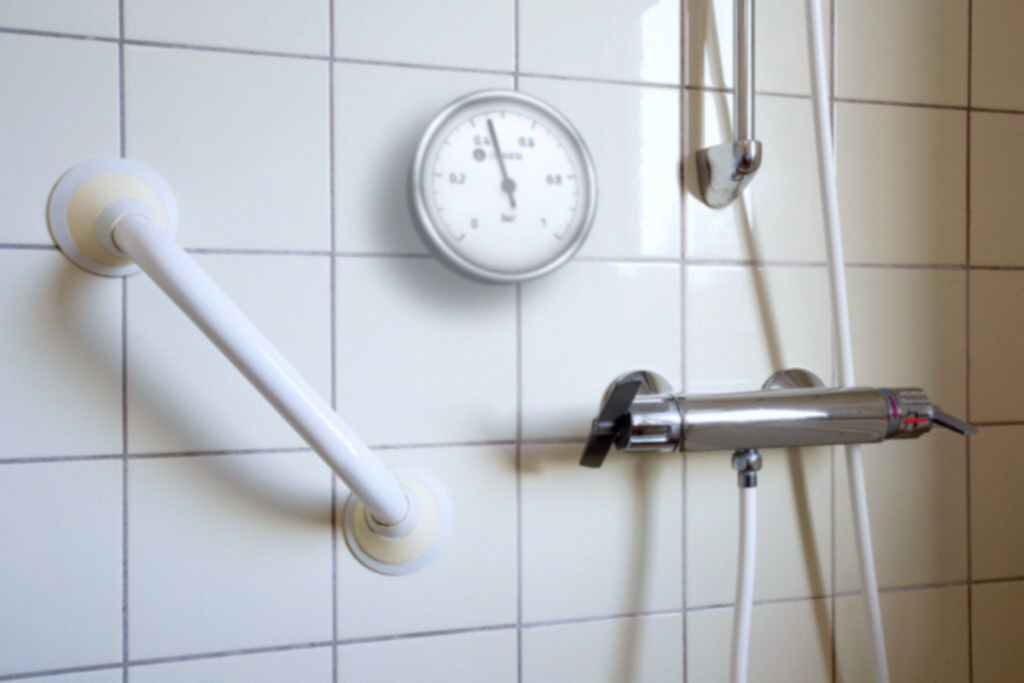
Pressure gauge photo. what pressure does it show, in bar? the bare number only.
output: 0.45
